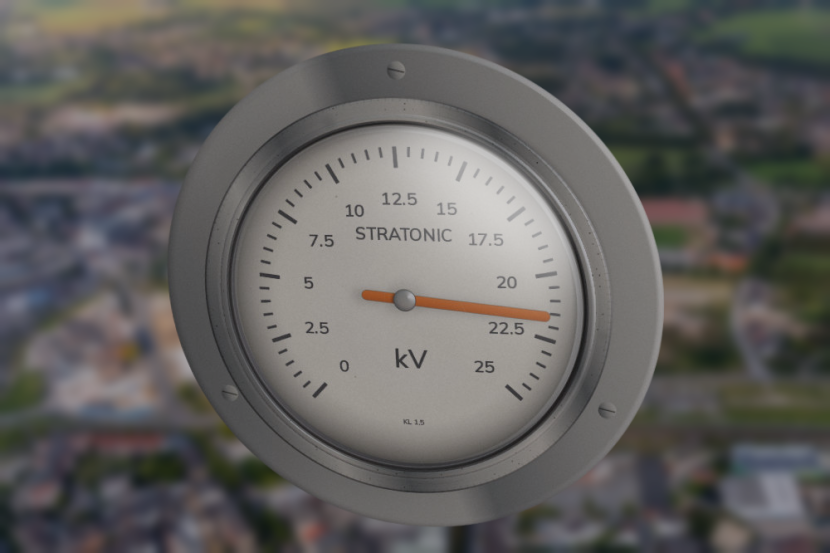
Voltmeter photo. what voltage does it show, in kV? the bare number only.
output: 21.5
